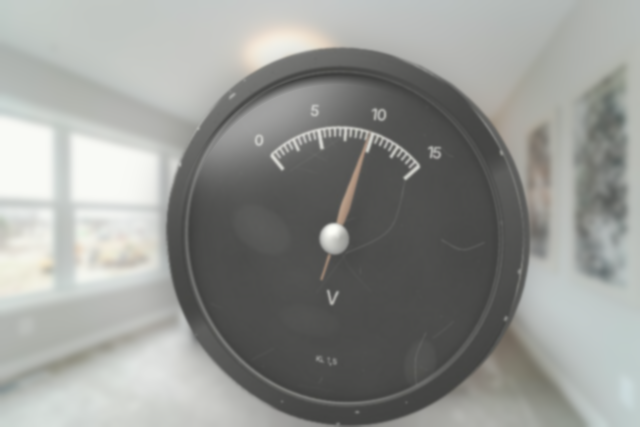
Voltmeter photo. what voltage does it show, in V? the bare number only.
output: 10
